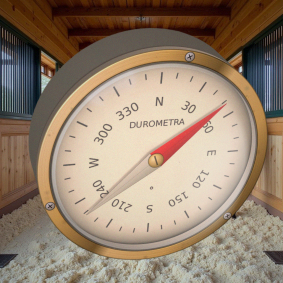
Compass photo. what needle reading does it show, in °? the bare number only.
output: 50
